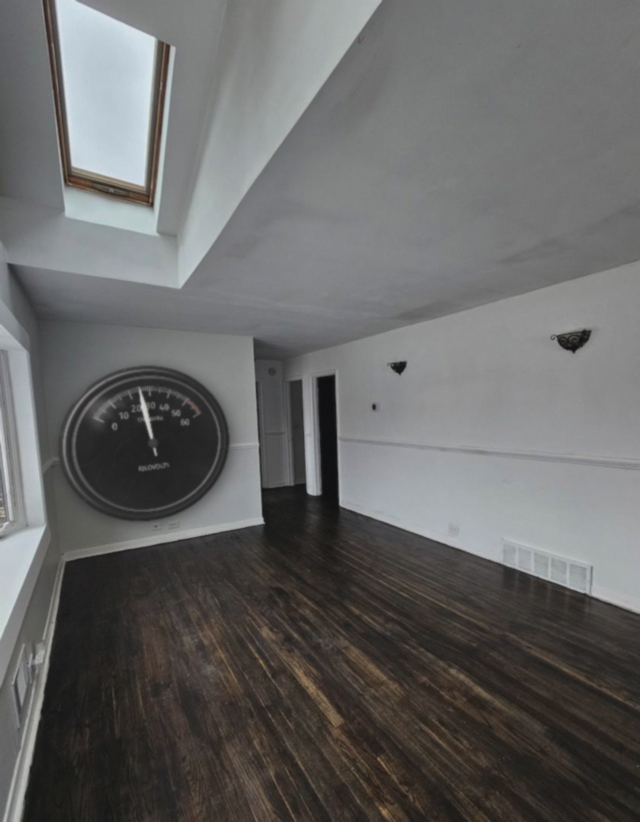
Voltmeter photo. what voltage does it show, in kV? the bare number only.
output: 25
